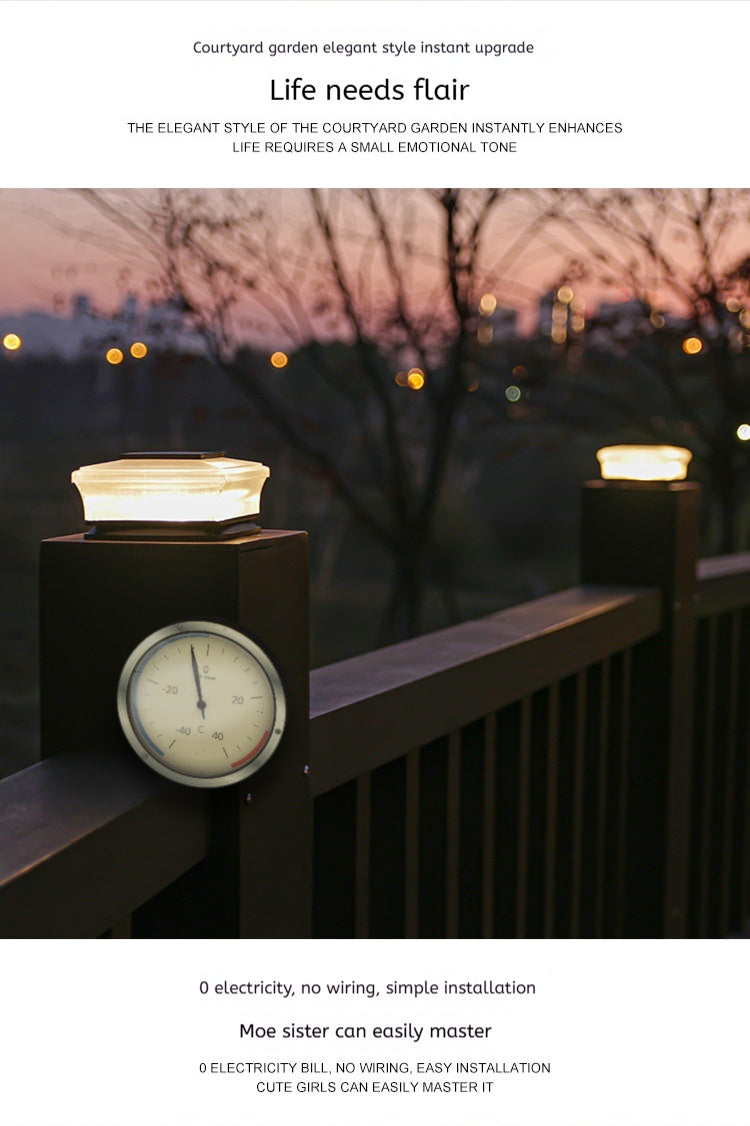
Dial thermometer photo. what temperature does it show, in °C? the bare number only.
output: -4
